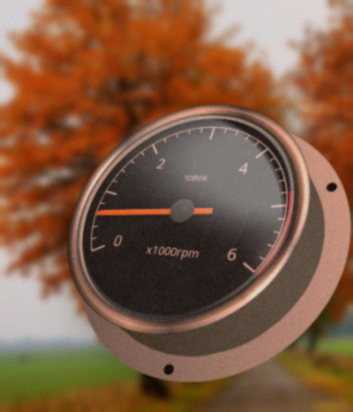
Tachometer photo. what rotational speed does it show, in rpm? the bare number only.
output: 600
